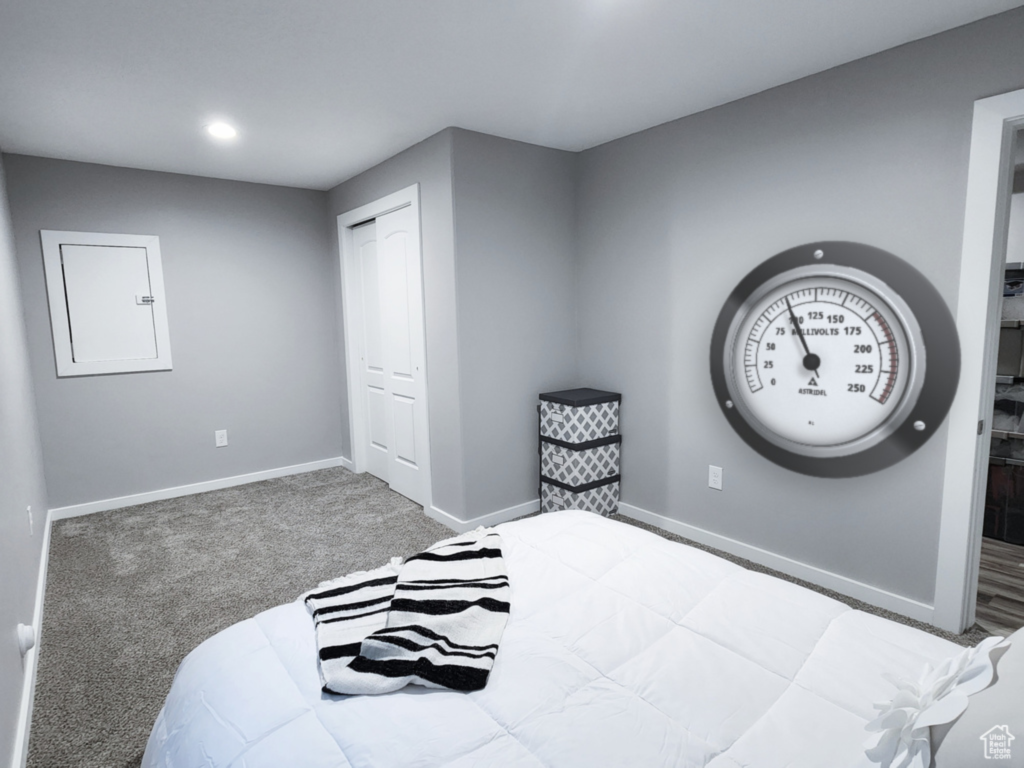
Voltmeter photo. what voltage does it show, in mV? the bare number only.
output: 100
